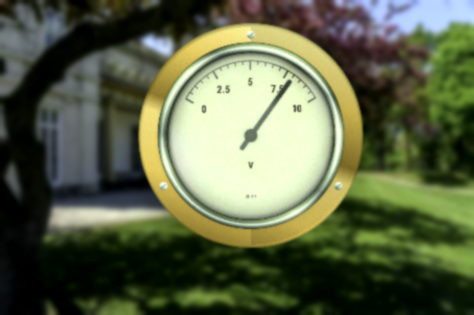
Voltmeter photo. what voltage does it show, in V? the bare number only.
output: 8
